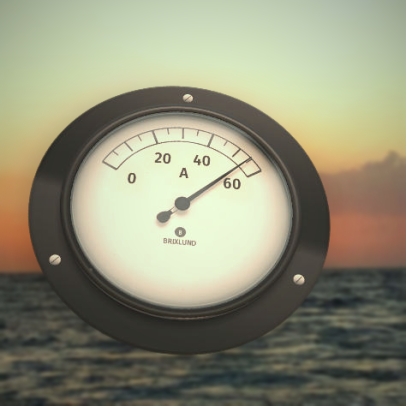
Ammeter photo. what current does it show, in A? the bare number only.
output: 55
